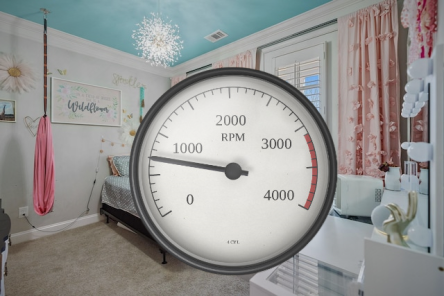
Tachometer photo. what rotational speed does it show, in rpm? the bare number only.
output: 700
